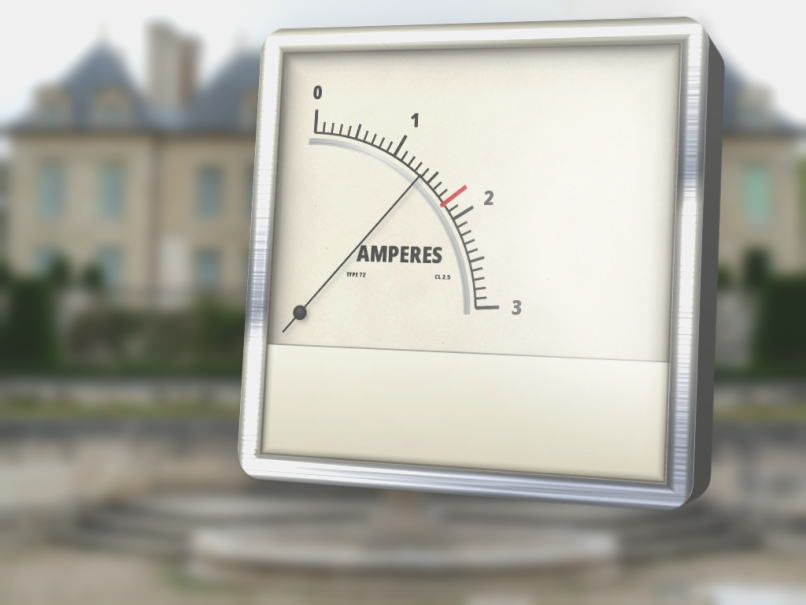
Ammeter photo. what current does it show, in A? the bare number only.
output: 1.4
